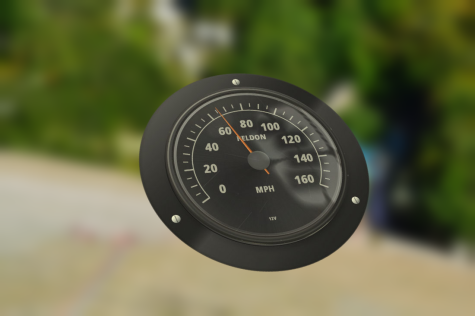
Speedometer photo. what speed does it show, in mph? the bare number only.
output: 65
